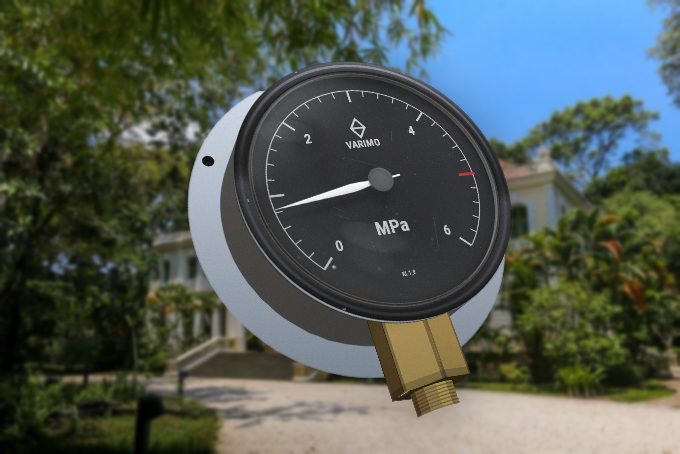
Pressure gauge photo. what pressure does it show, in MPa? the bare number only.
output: 0.8
